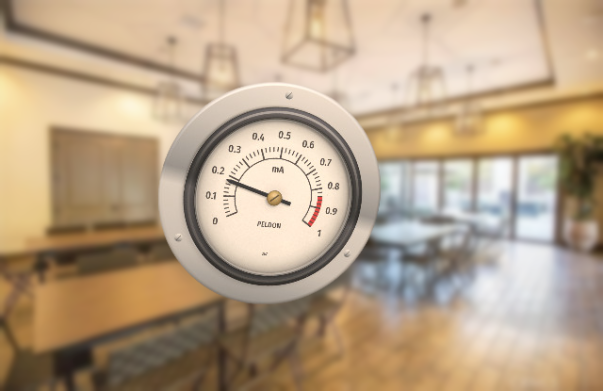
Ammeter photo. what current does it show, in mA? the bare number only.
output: 0.18
